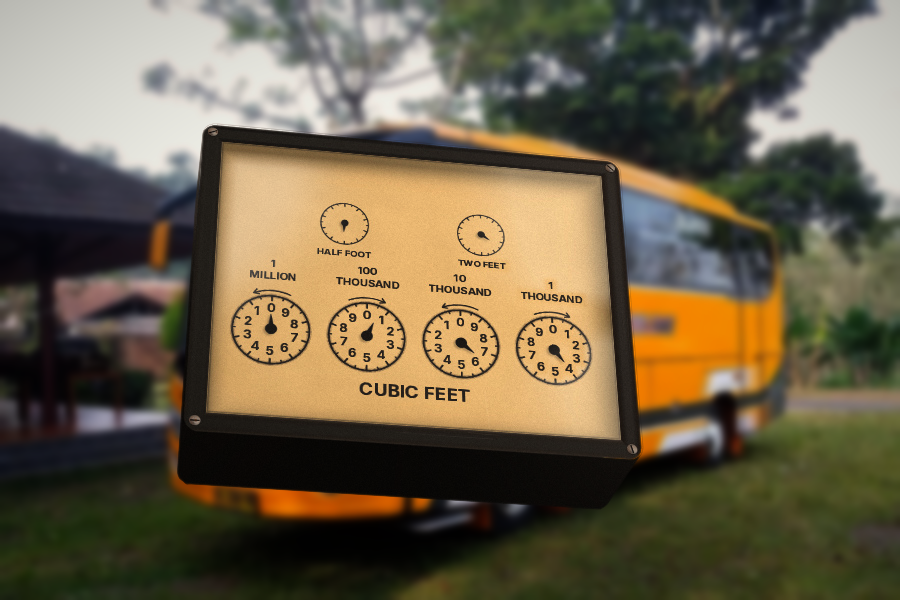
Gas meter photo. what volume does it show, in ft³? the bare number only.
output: 6400
